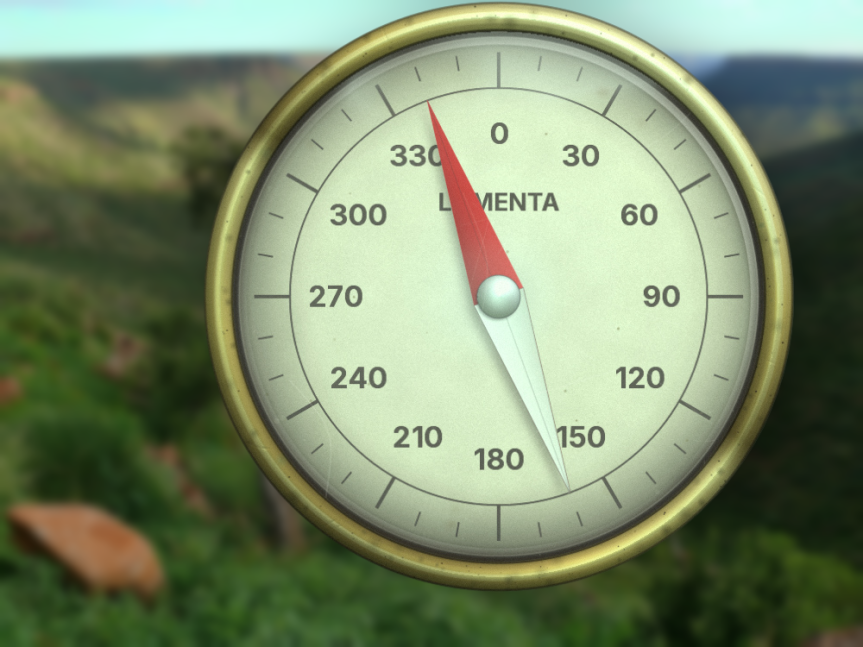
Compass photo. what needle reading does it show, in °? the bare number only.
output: 340
